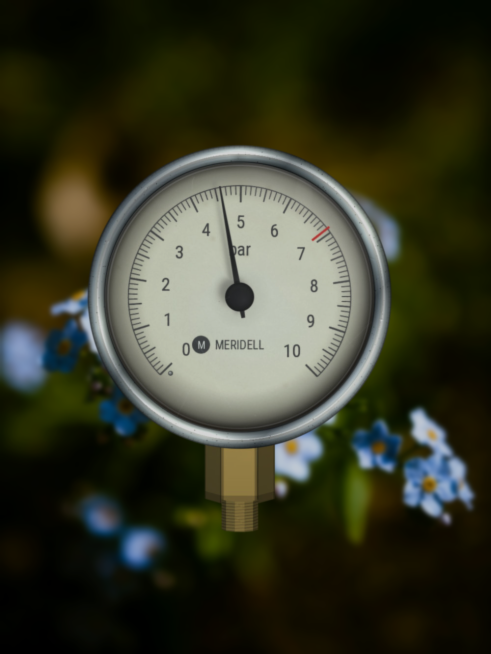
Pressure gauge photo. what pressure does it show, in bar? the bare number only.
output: 4.6
